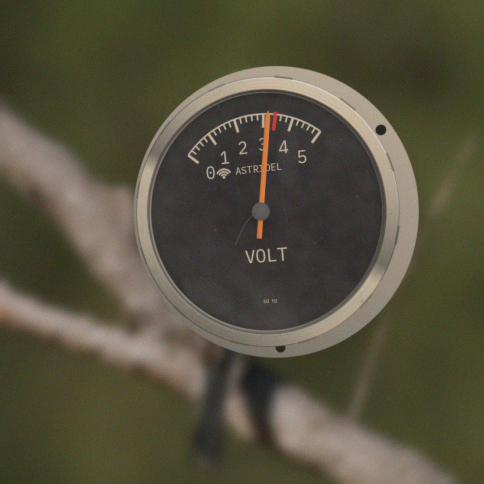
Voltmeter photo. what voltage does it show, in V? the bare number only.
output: 3.2
